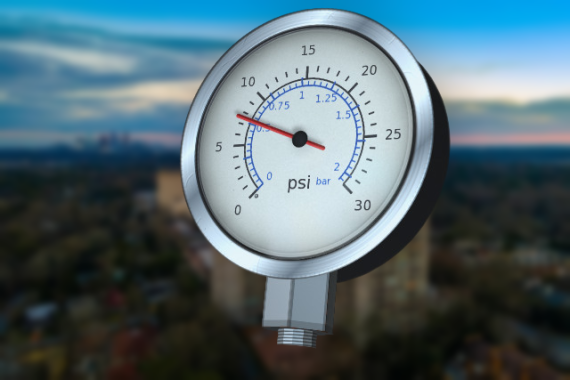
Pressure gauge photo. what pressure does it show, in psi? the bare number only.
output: 7.5
